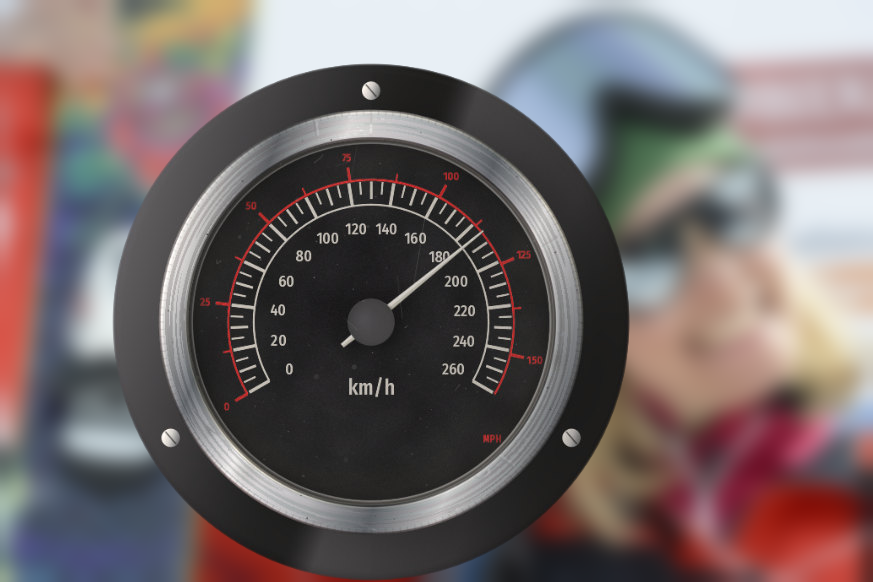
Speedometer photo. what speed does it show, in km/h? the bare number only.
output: 185
